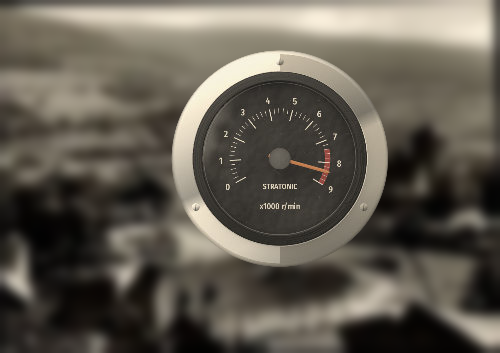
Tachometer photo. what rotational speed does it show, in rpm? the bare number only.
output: 8400
